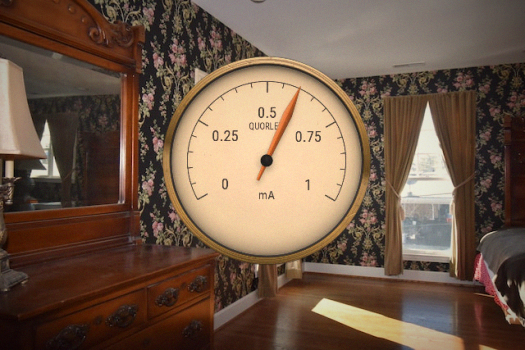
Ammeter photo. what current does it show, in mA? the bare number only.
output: 0.6
